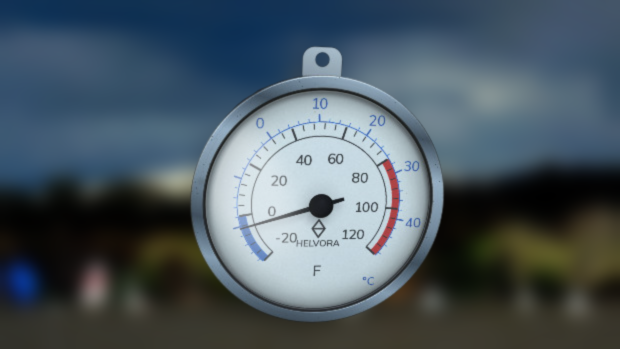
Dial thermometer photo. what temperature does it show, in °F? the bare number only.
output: -4
